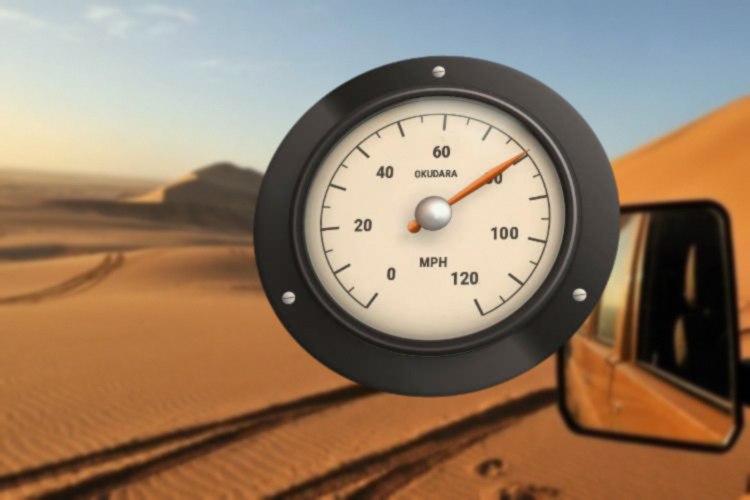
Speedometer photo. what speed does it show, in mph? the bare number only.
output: 80
